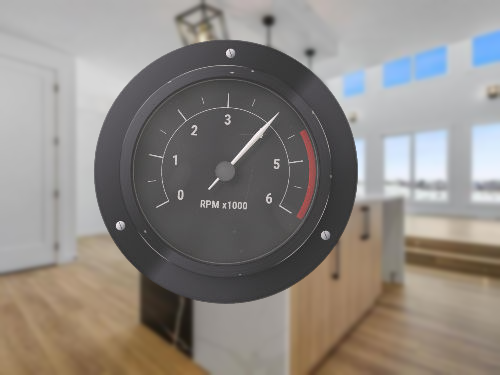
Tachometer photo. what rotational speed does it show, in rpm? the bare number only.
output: 4000
